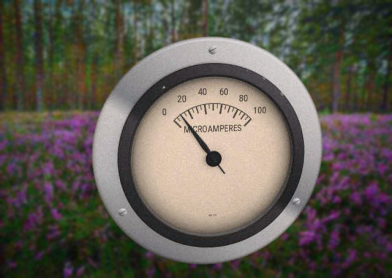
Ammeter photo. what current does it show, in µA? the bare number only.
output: 10
